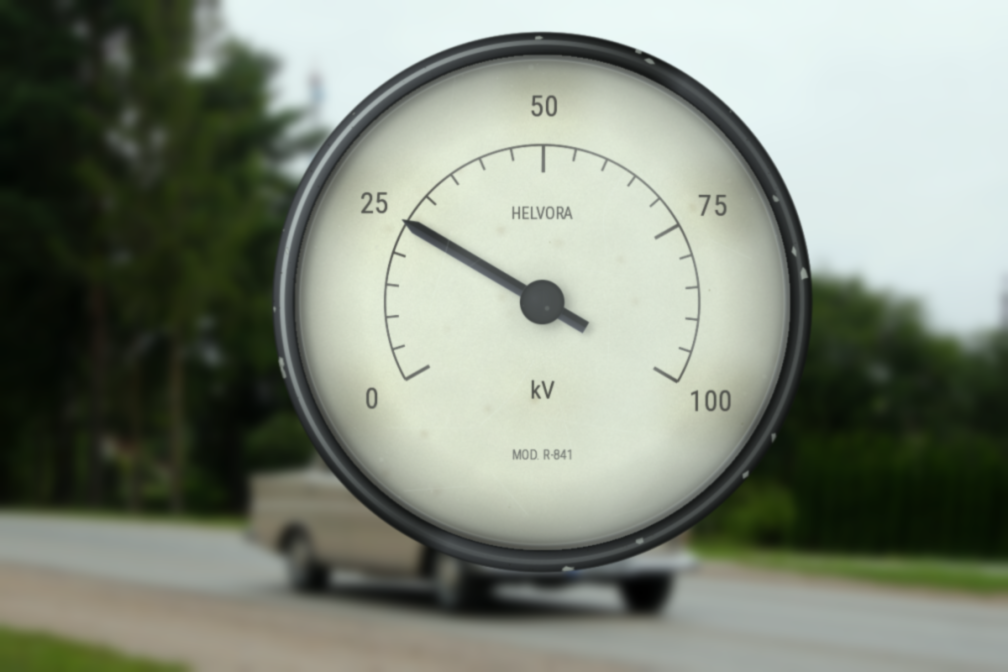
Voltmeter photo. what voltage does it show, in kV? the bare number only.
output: 25
